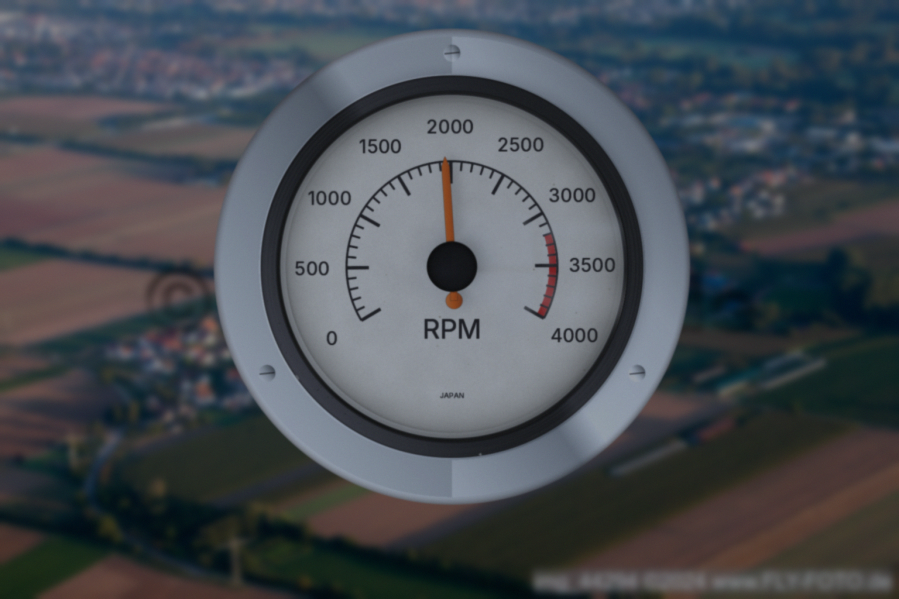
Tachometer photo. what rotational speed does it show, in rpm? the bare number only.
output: 1950
